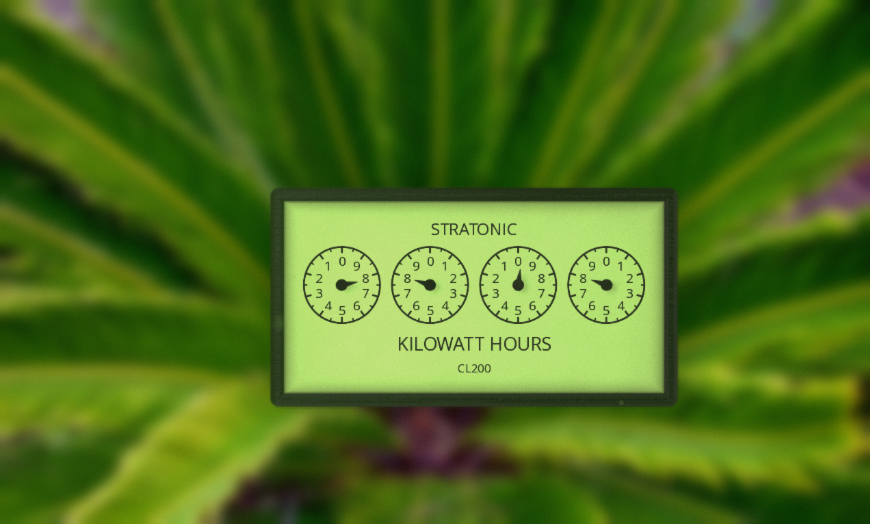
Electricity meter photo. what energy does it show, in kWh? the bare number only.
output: 7798
